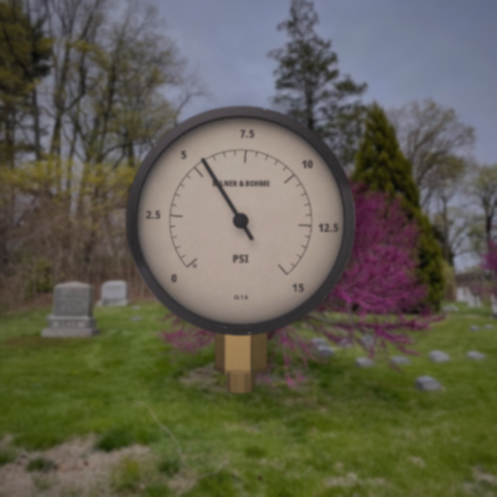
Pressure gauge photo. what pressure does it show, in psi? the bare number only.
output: 5.5
